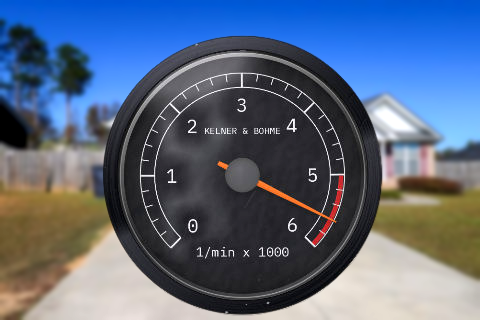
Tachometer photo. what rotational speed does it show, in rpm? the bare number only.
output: 5600
